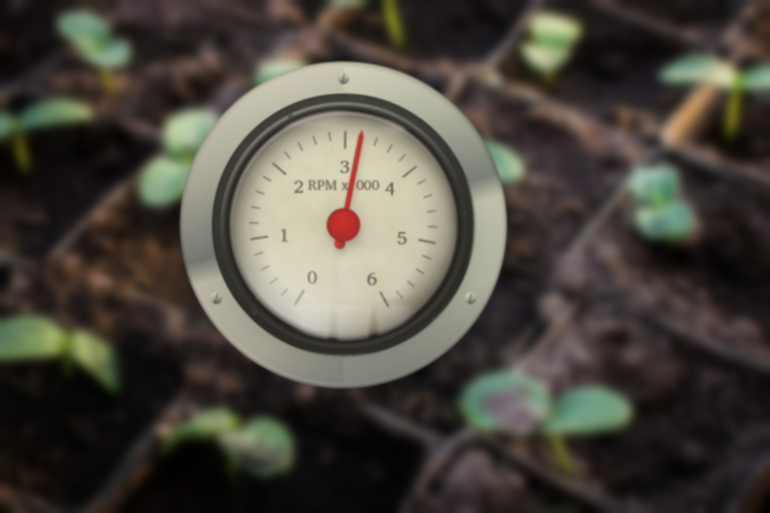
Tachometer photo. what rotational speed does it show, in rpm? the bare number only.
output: 3200
